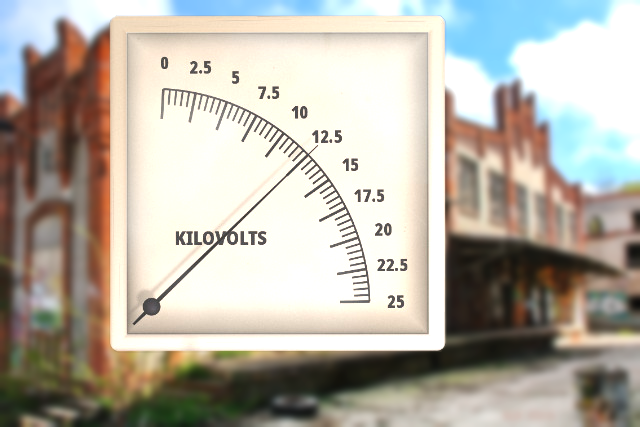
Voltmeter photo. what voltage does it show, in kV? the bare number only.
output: 12.5
